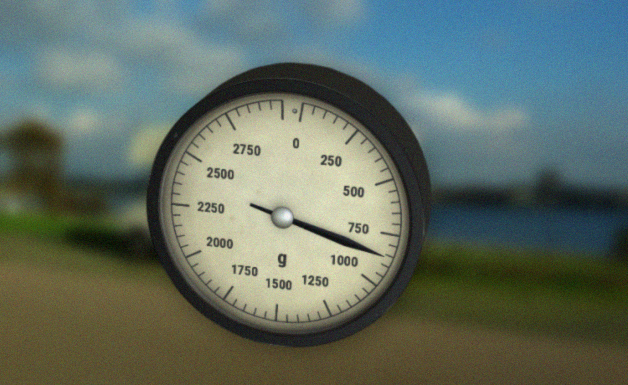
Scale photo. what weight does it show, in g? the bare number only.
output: 850
